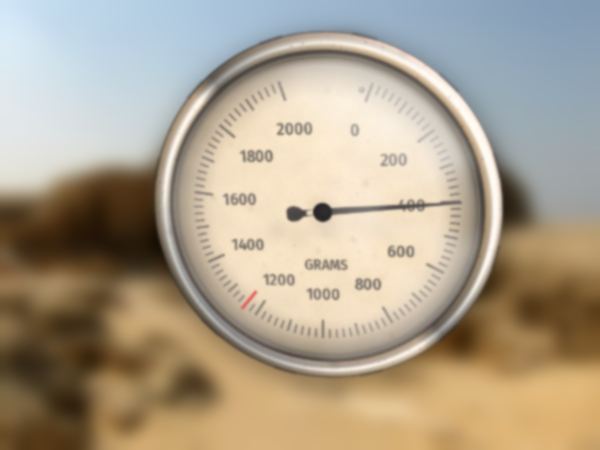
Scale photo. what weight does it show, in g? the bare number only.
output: 400
